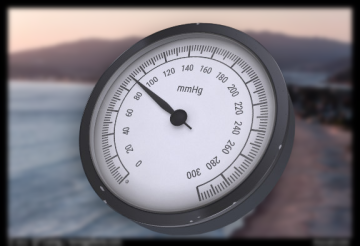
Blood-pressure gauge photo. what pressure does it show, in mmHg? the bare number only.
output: 90
